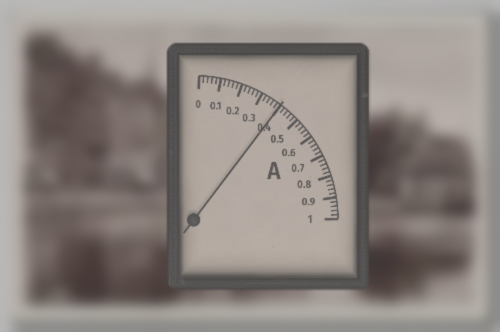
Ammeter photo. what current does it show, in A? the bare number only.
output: 0.4
